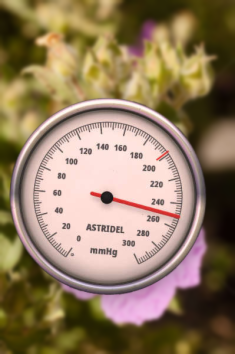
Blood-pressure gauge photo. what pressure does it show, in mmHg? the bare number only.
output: 250
